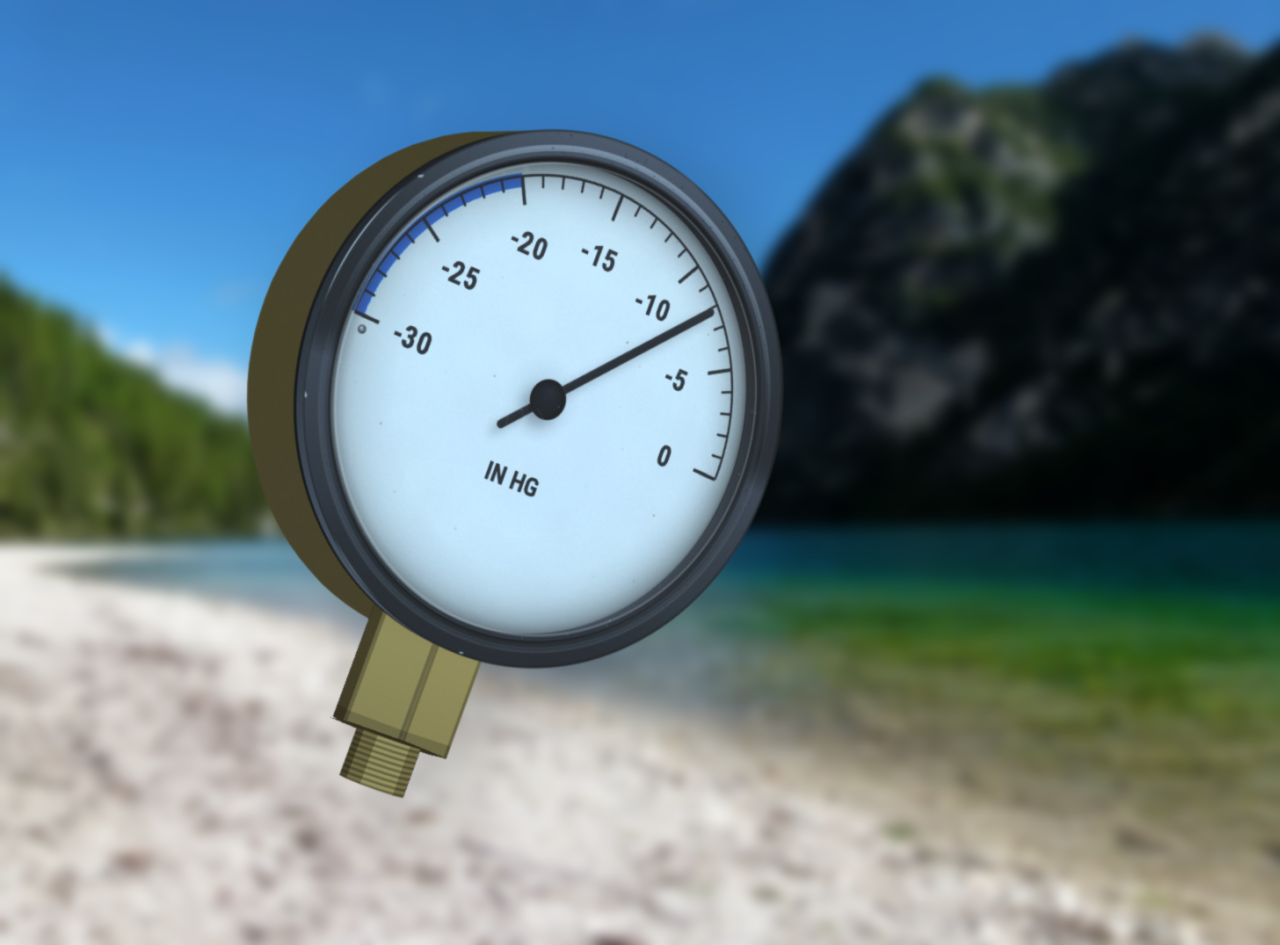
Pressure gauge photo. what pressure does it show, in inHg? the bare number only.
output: -8
